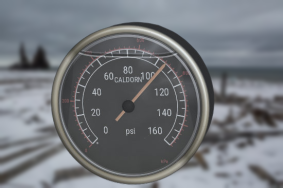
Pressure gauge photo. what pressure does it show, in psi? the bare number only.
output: 105
